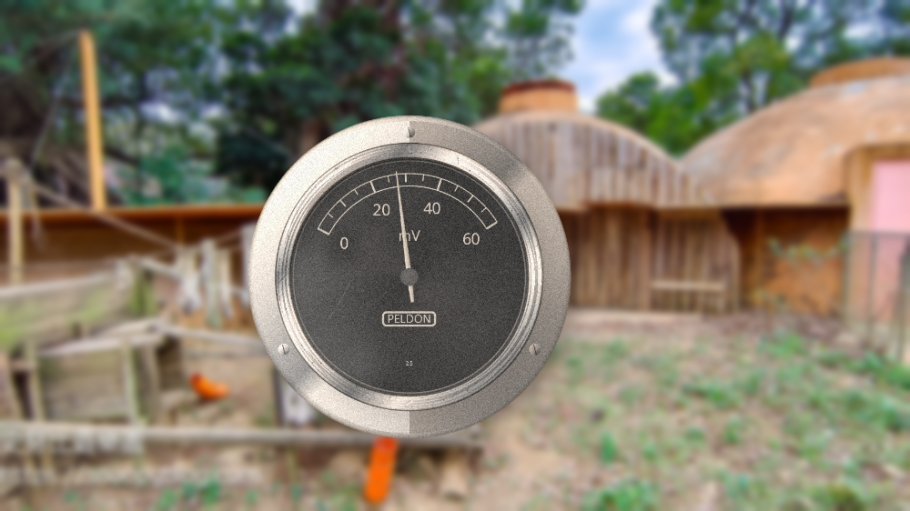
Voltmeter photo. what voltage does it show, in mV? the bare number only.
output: 27.5
